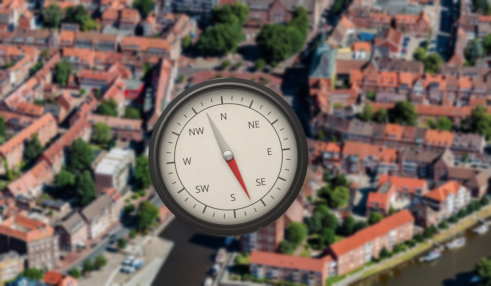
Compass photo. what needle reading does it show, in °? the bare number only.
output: 160
